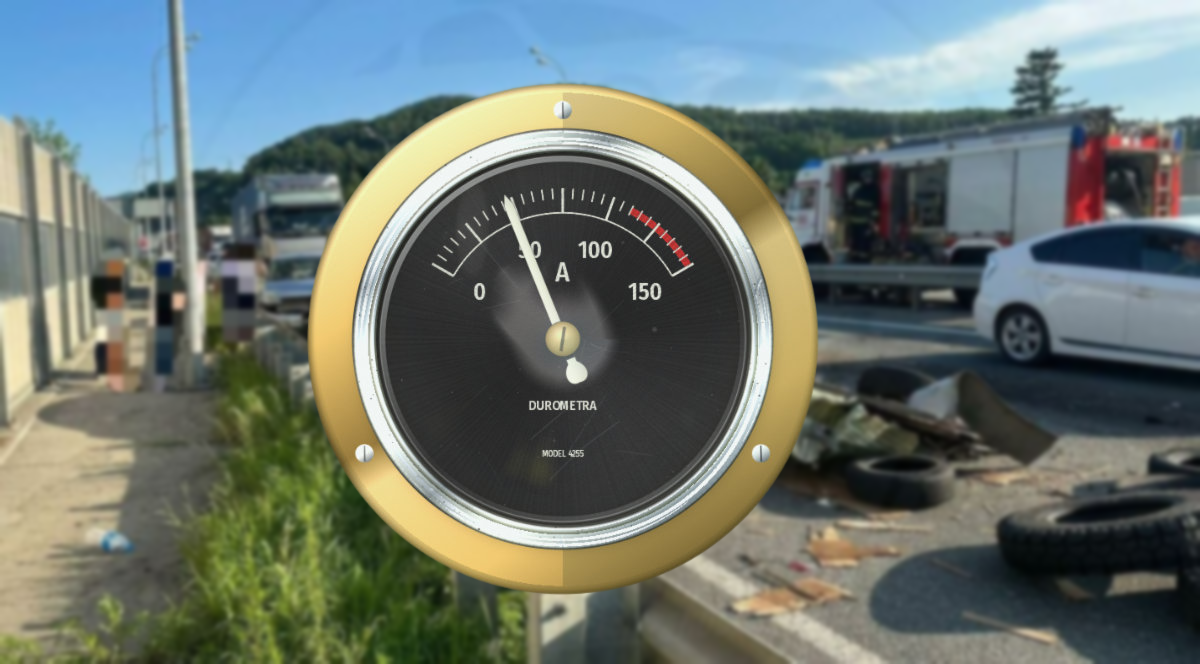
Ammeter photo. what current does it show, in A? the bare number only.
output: 47.5
